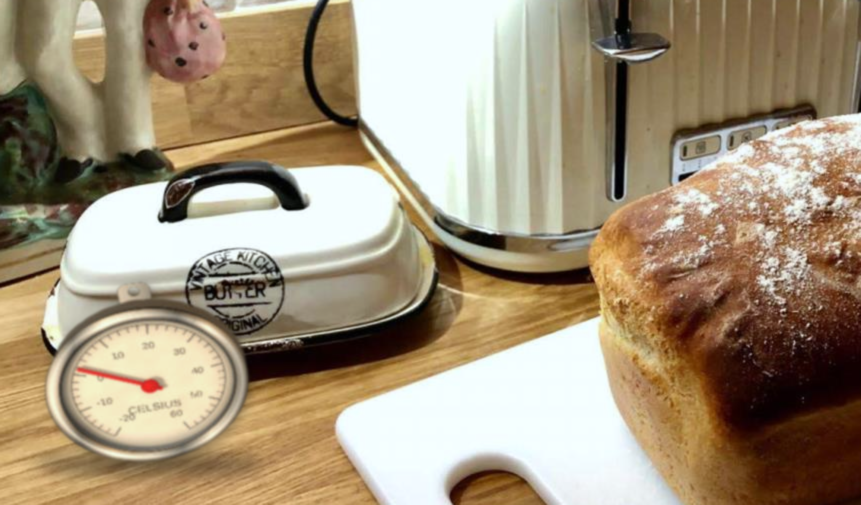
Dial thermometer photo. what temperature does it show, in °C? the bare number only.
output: 2
